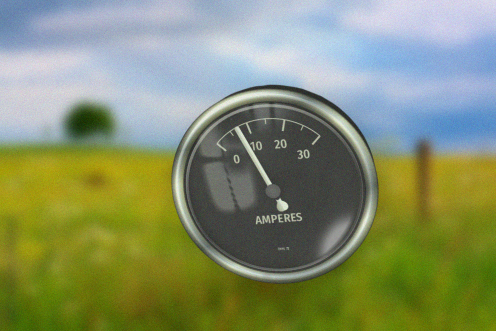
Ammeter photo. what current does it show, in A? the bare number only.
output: 7.5
